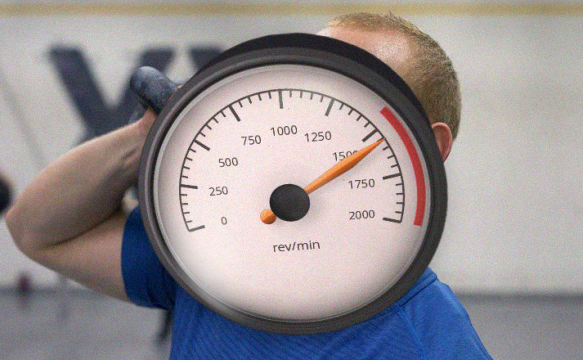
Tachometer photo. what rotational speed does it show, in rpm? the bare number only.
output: 1550
